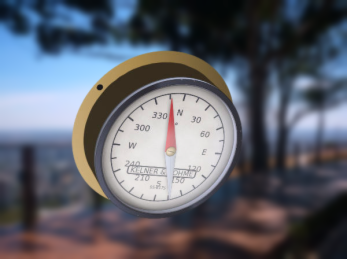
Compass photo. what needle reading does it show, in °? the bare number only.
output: 345
